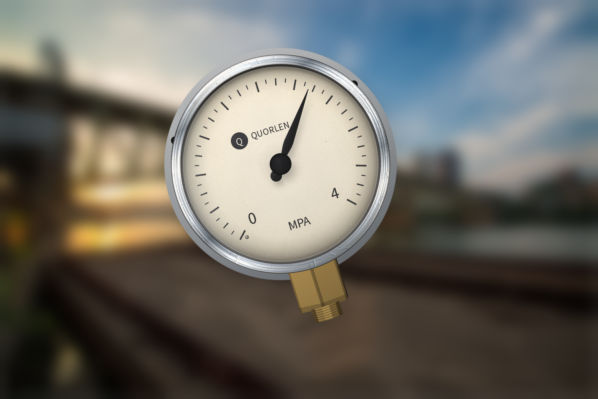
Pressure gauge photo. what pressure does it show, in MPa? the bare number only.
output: 2.55
